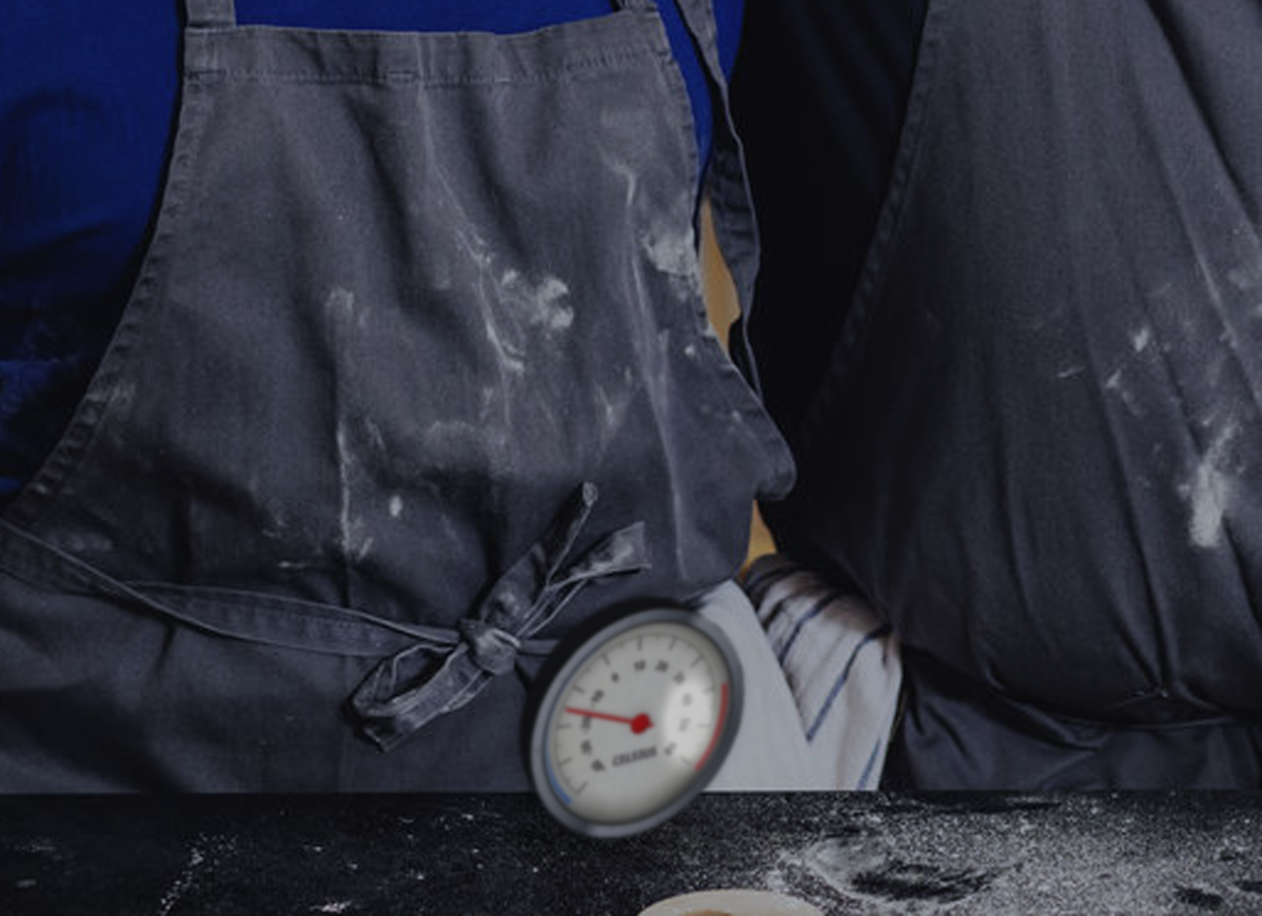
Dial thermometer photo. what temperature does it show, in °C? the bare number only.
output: -15
